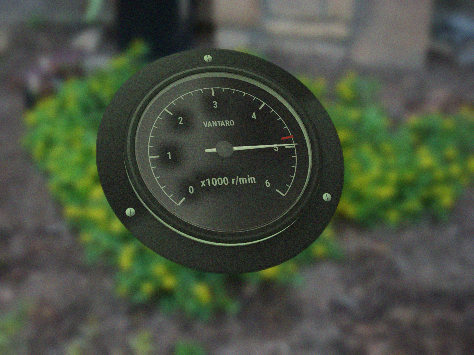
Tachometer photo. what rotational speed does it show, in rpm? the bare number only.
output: 5000
